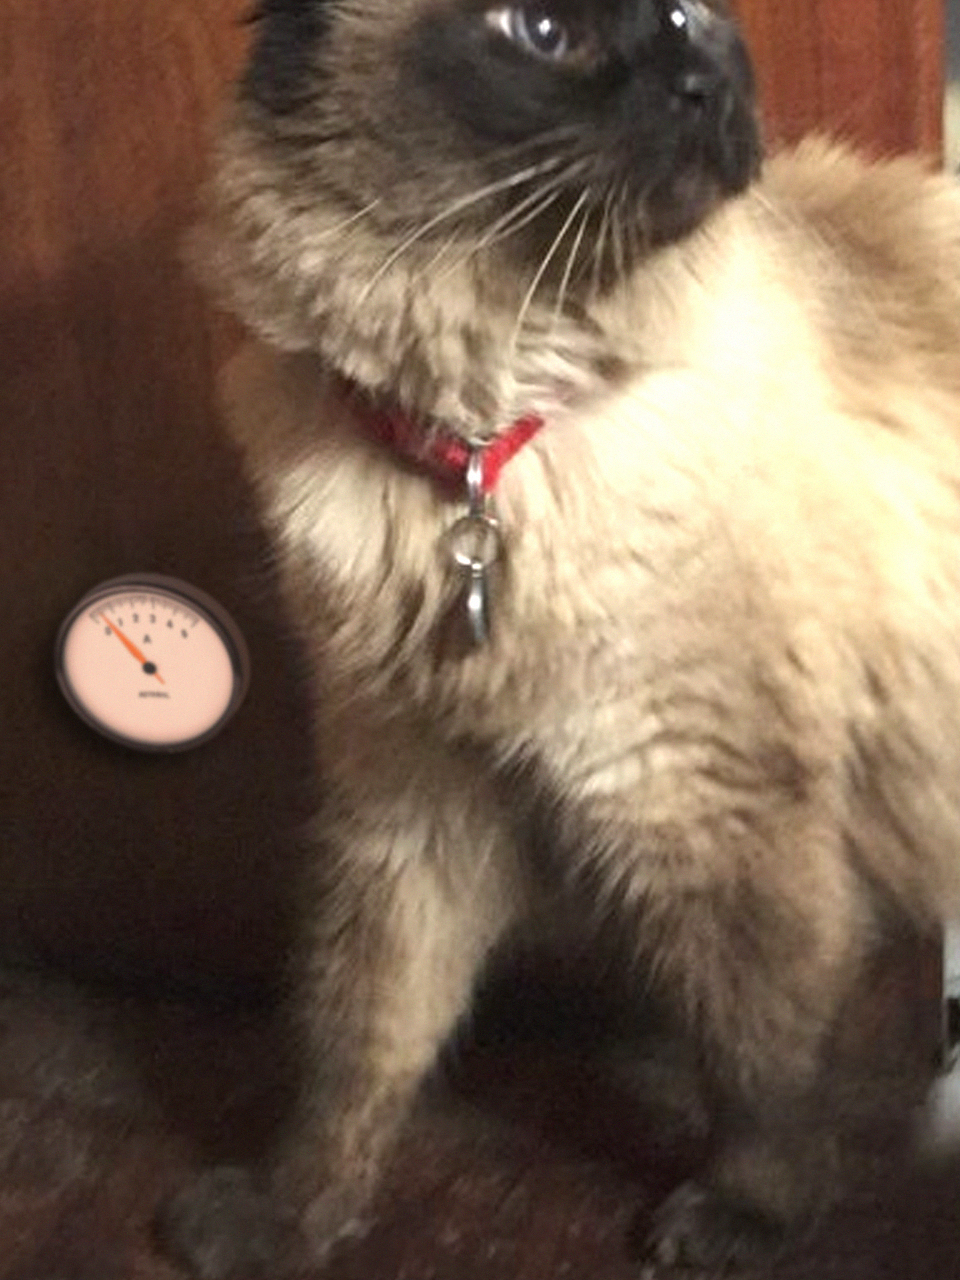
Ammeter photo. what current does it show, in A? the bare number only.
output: 0.5
